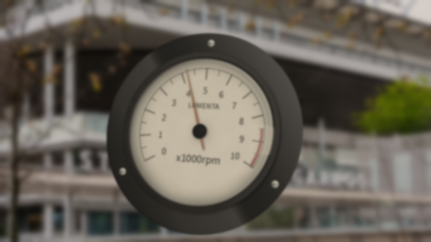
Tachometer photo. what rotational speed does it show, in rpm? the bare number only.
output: 4250
